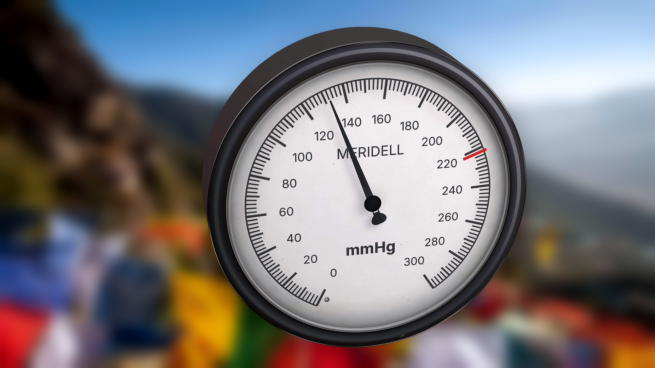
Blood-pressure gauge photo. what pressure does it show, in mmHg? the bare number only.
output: 132
